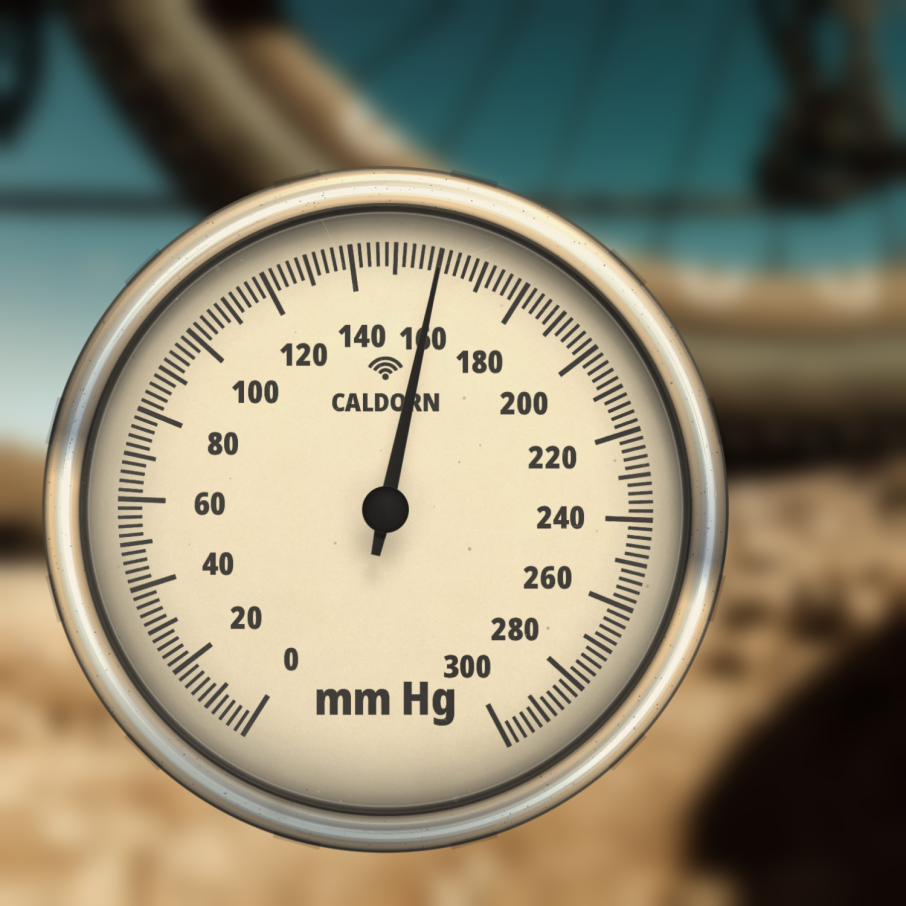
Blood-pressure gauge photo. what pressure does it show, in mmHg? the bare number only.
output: 160
